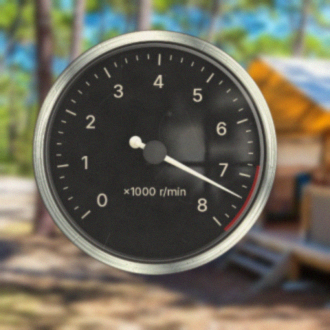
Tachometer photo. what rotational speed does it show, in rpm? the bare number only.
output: 7400
